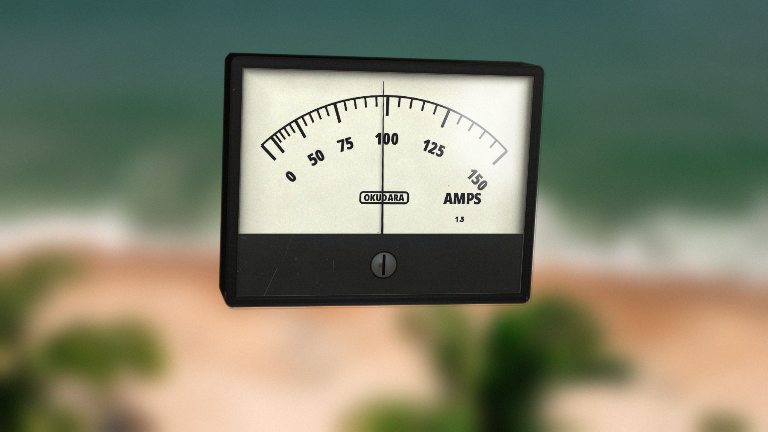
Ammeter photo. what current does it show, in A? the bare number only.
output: 97.5
